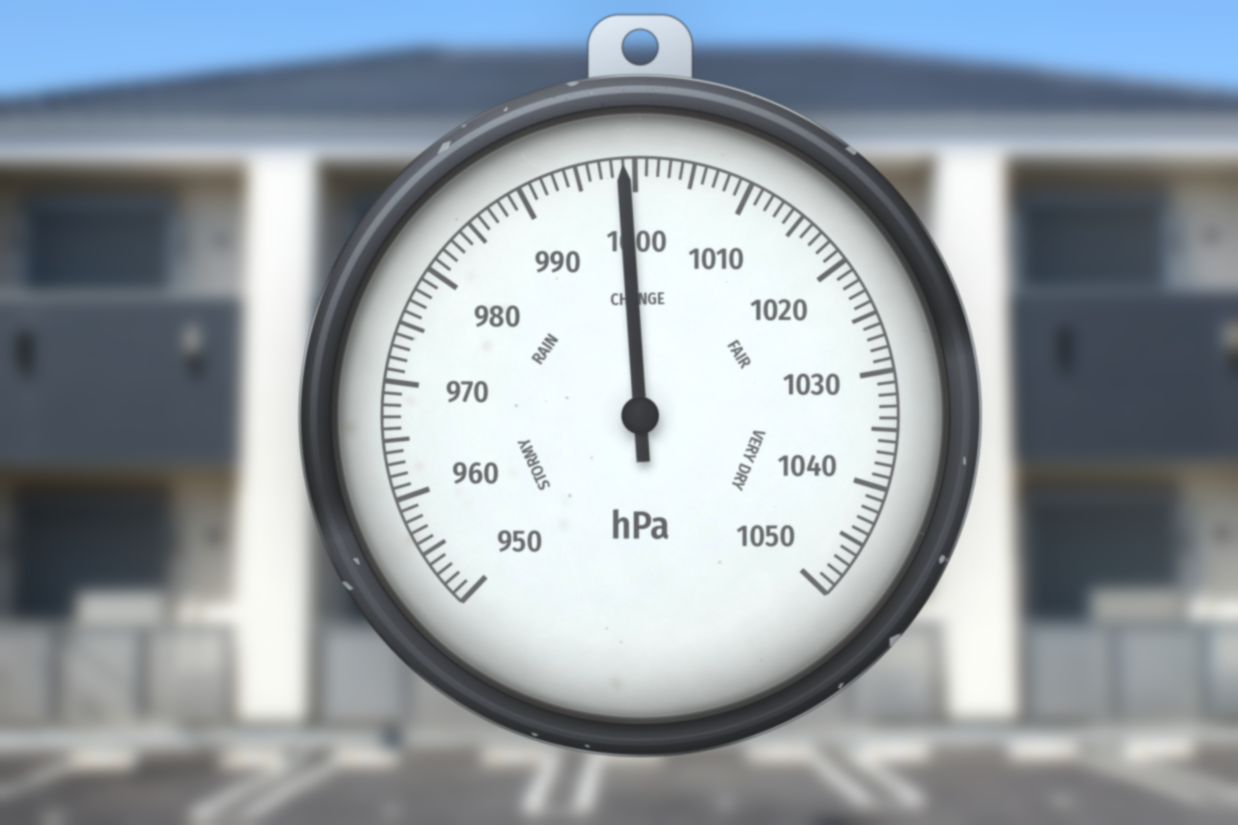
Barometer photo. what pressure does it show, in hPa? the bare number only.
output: 999
